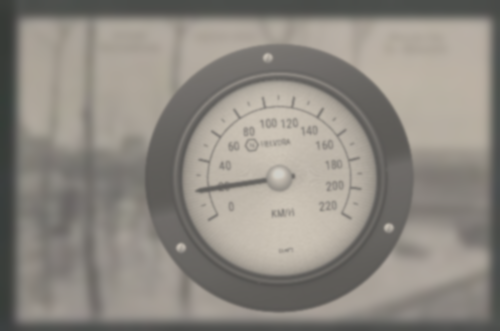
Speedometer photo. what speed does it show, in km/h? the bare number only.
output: 20
